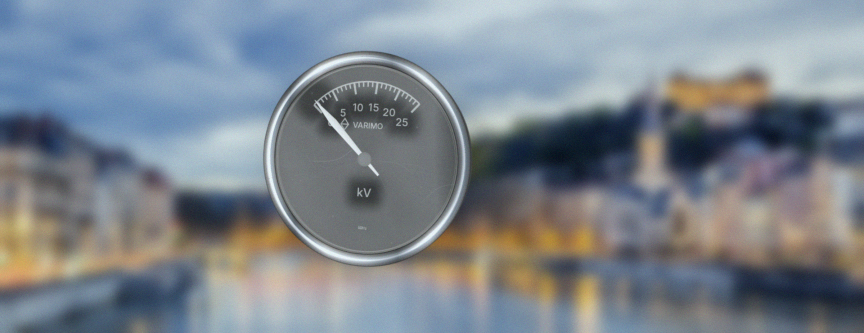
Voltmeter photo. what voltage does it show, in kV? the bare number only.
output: 1
